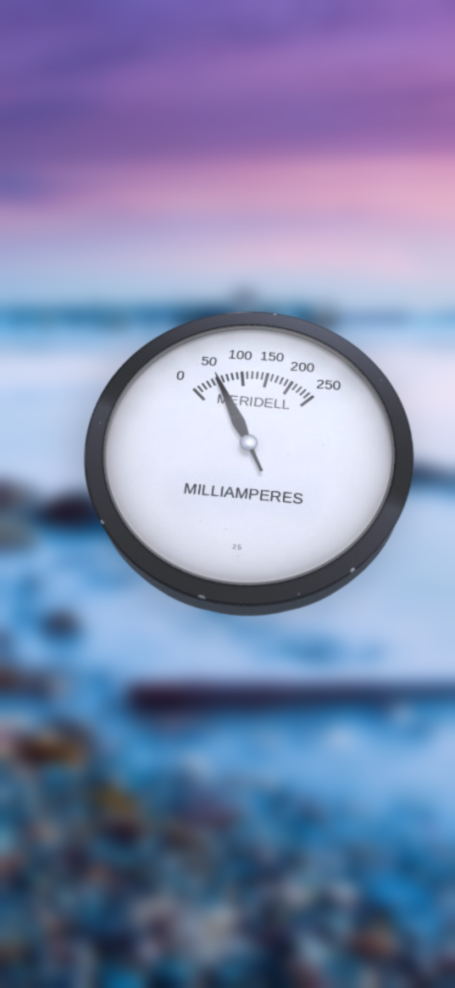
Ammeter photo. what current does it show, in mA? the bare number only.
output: 50
